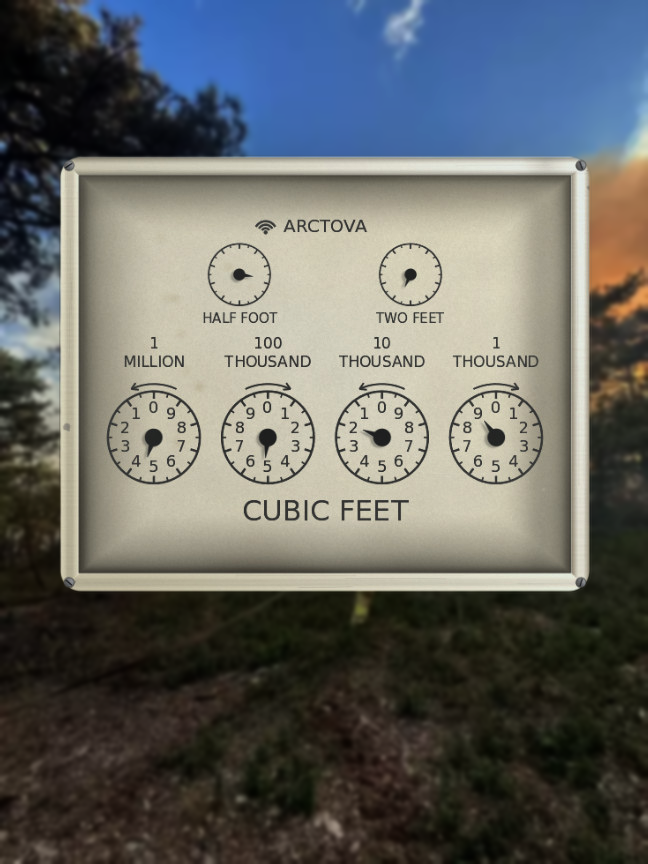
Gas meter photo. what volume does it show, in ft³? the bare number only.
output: 451900
